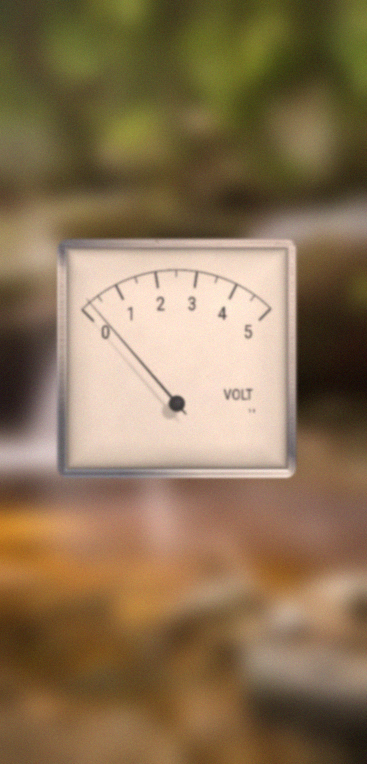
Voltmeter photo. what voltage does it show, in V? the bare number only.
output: 0.25
